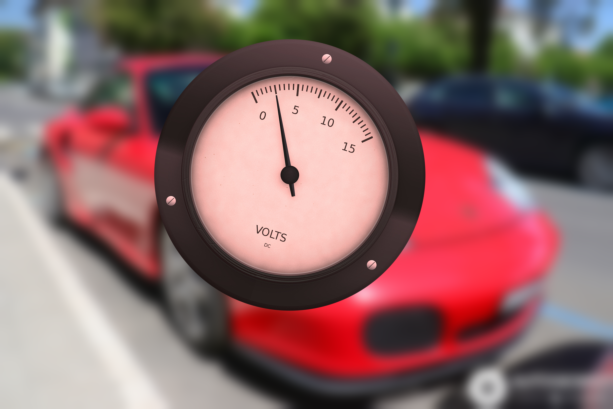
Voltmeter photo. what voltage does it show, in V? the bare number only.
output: 2.5
